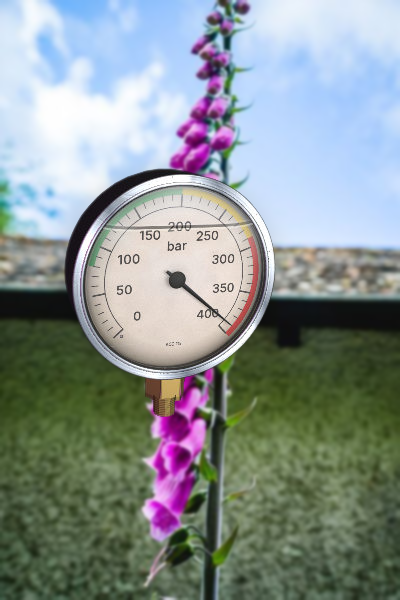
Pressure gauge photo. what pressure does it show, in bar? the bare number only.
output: 390
